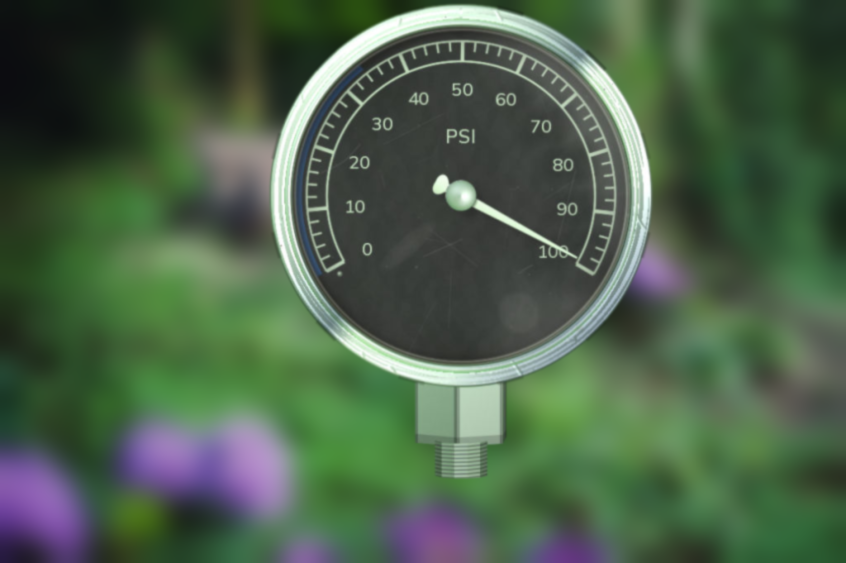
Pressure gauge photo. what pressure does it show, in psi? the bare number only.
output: 99
